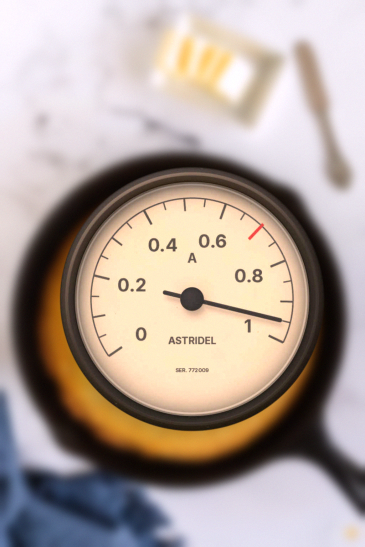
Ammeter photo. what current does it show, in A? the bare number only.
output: 0.95
